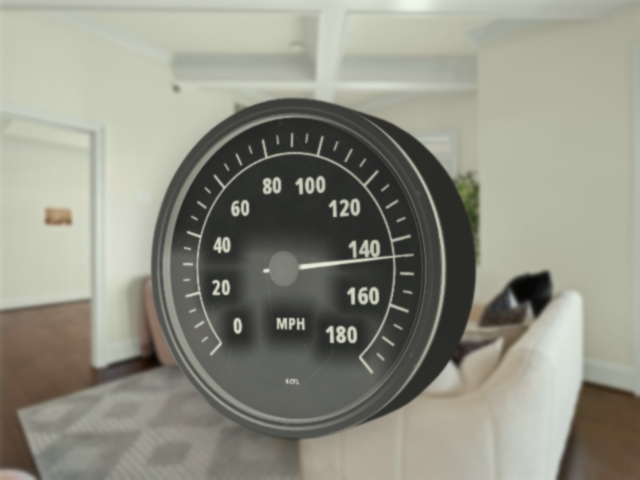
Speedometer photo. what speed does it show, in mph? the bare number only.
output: 145
